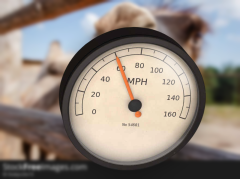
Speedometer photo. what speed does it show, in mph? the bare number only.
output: 60
